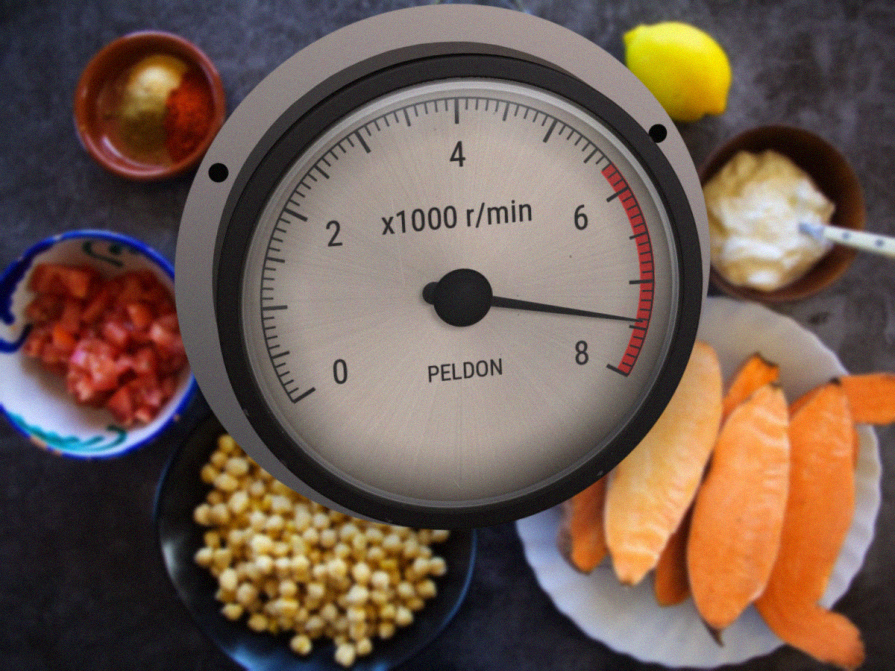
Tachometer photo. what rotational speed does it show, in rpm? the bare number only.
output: 7400
